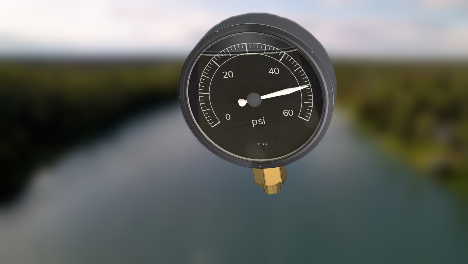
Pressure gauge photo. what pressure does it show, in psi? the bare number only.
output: 50
